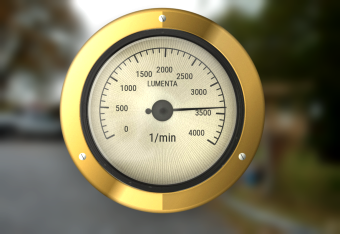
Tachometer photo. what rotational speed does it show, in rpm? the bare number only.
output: 3400
